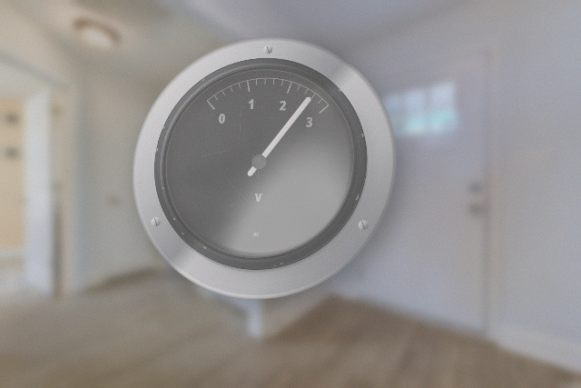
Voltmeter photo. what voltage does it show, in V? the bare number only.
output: 2.6
